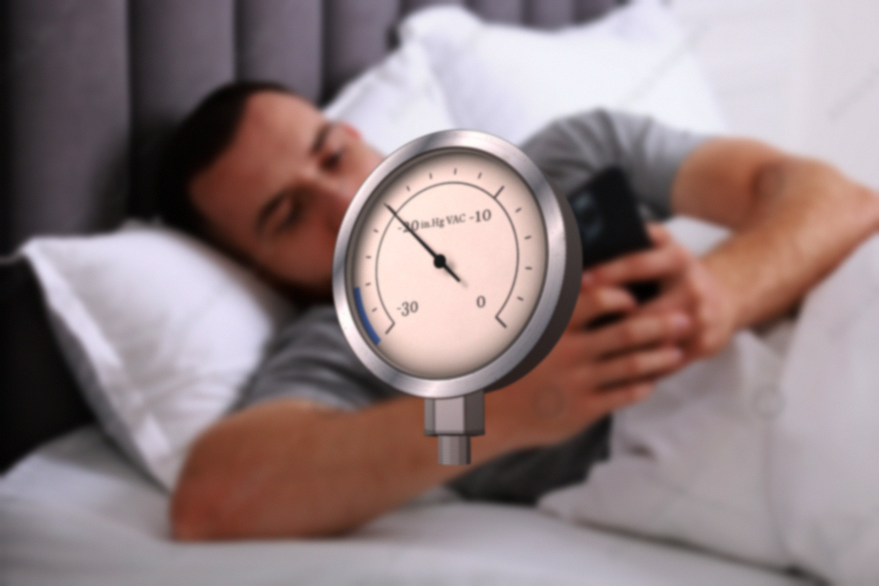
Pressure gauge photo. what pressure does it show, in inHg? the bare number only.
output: -20
